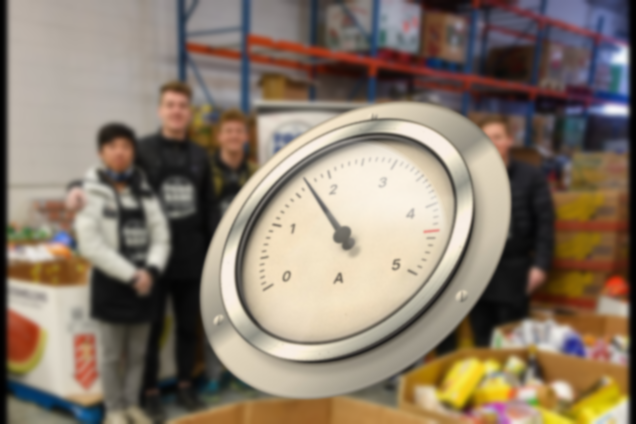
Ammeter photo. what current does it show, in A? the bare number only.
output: 1.7
